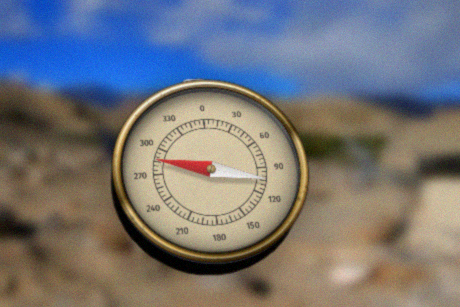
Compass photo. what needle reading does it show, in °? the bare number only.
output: 285
